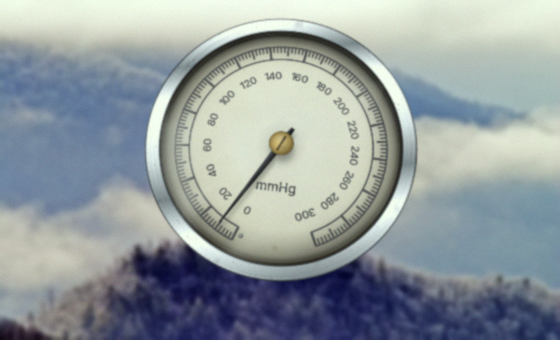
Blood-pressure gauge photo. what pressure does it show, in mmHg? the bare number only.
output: 10
